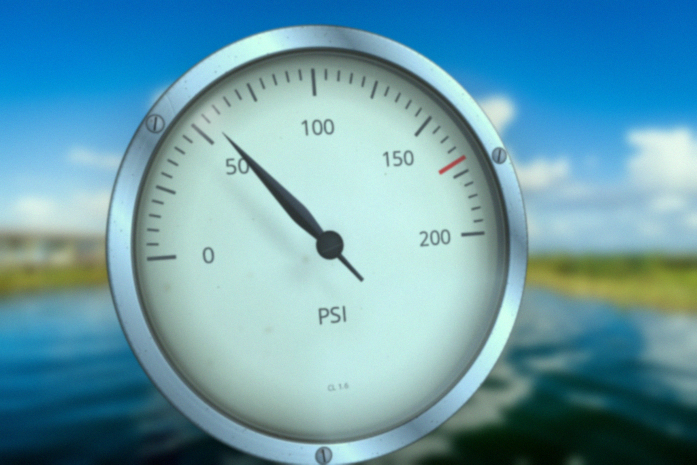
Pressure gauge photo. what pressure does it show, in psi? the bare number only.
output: 55
